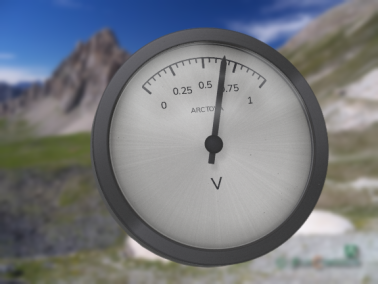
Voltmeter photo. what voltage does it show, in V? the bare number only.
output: 0.65
